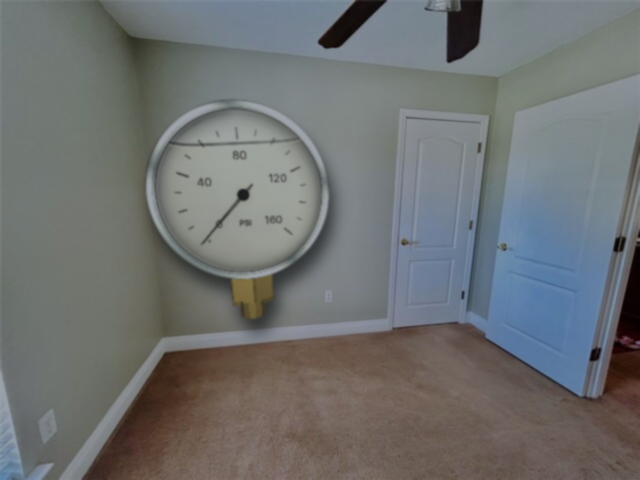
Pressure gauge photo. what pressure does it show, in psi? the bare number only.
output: 0
